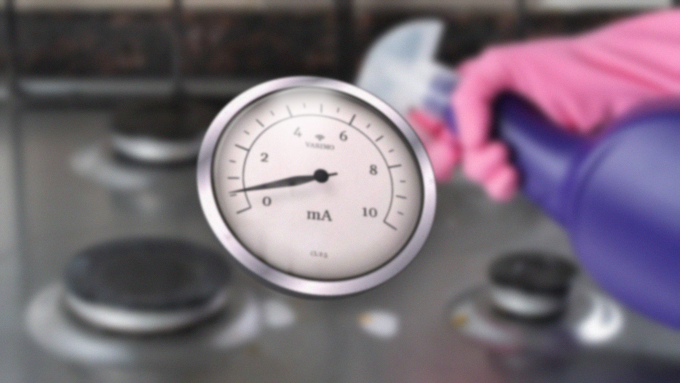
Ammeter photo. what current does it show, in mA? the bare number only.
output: 0.5
